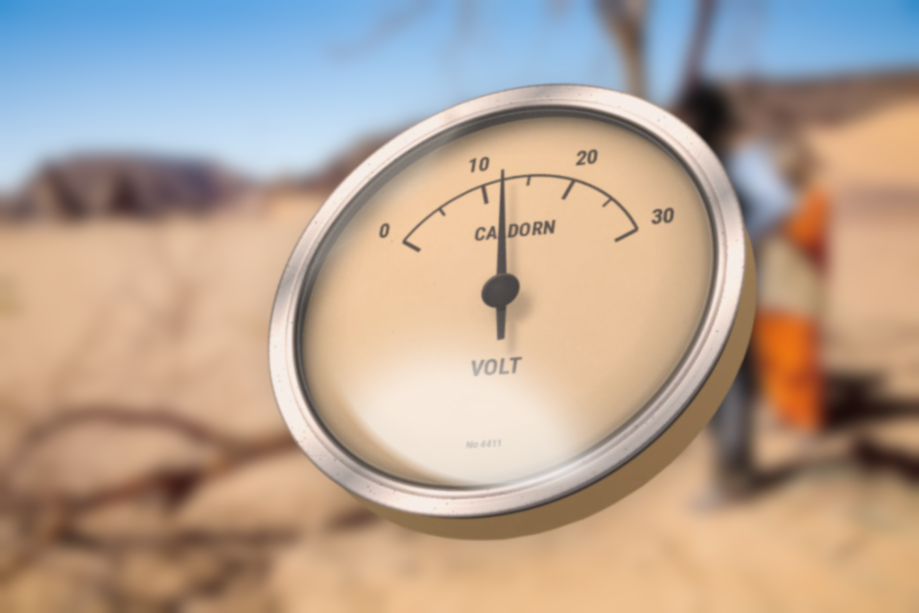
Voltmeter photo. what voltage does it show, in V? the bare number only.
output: 12.5
